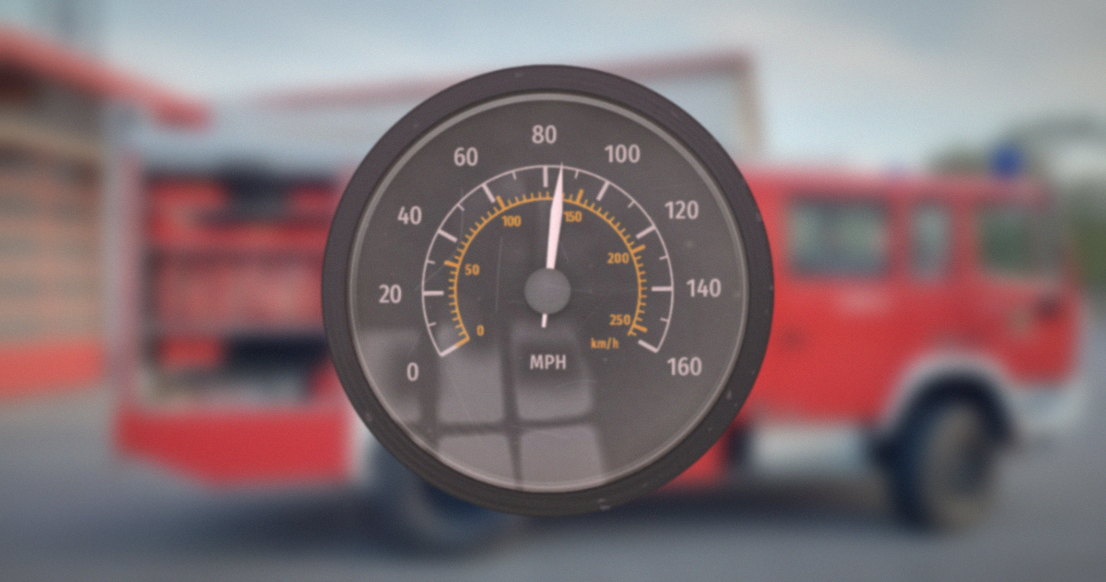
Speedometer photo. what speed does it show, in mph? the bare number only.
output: 85
